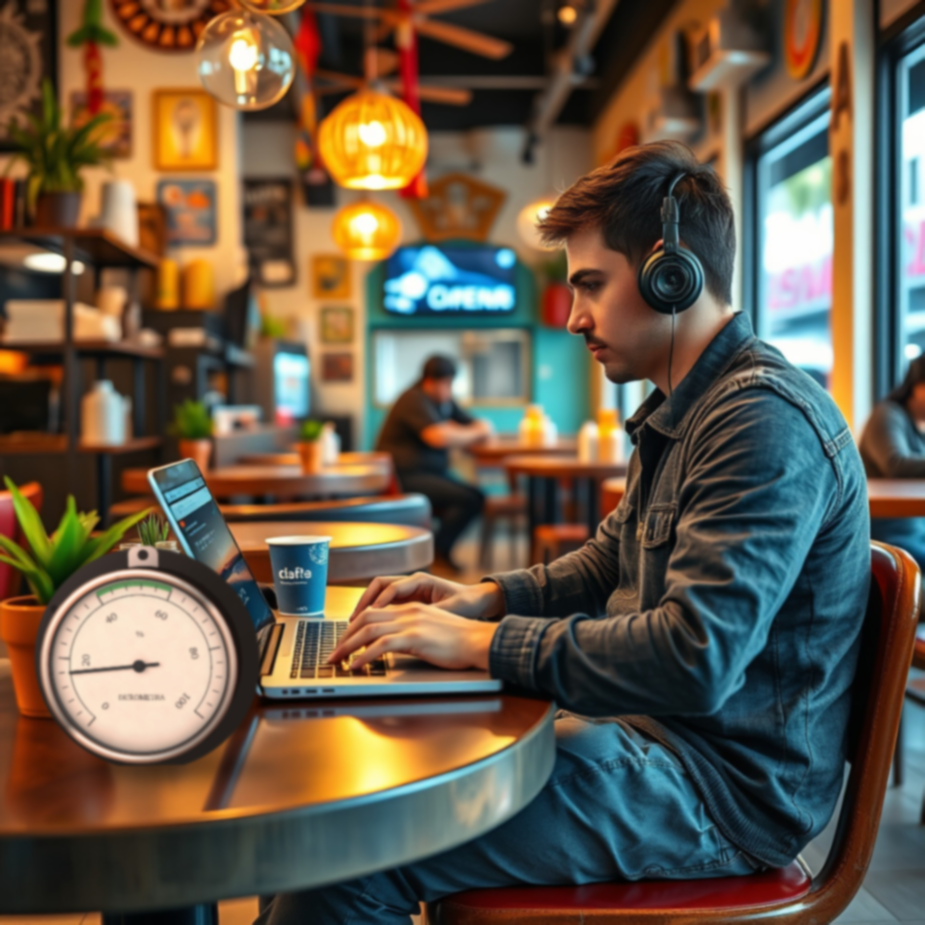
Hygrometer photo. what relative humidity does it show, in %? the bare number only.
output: 16
